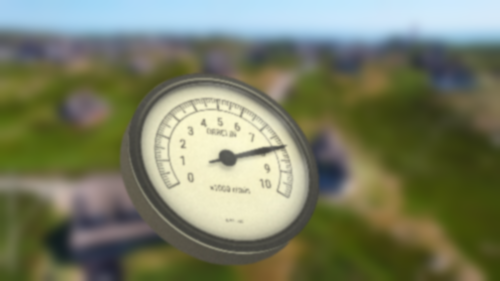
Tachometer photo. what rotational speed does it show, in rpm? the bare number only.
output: 8000
